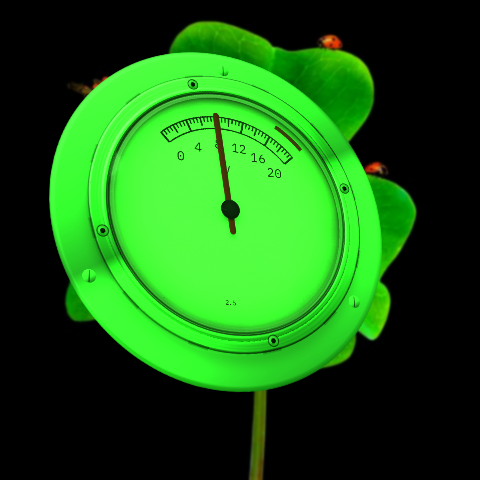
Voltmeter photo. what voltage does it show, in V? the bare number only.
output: 8
